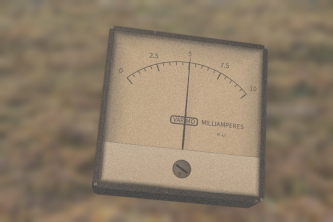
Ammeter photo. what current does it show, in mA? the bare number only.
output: 5
